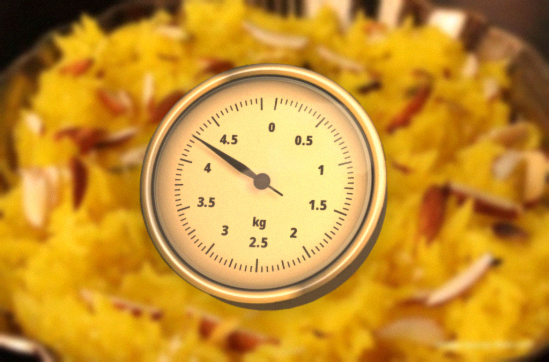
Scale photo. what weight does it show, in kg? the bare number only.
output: 4.25
